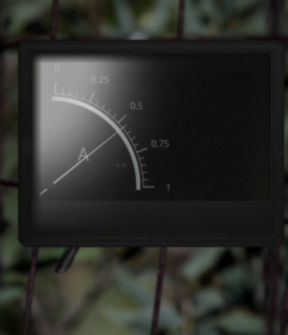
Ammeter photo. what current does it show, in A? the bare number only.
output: 0.55
